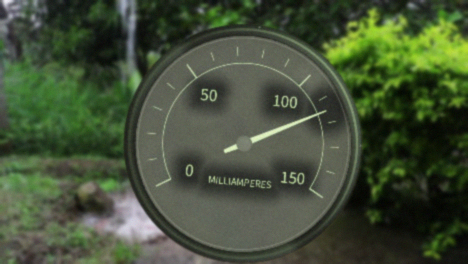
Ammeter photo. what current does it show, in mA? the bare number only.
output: 115
